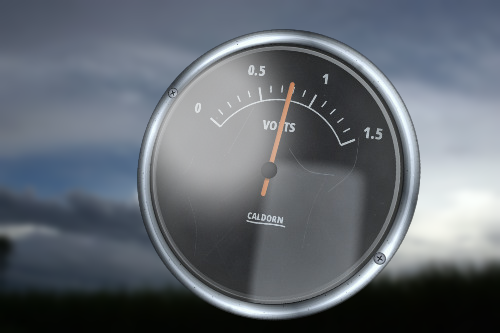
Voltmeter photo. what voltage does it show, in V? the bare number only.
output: 0.8
